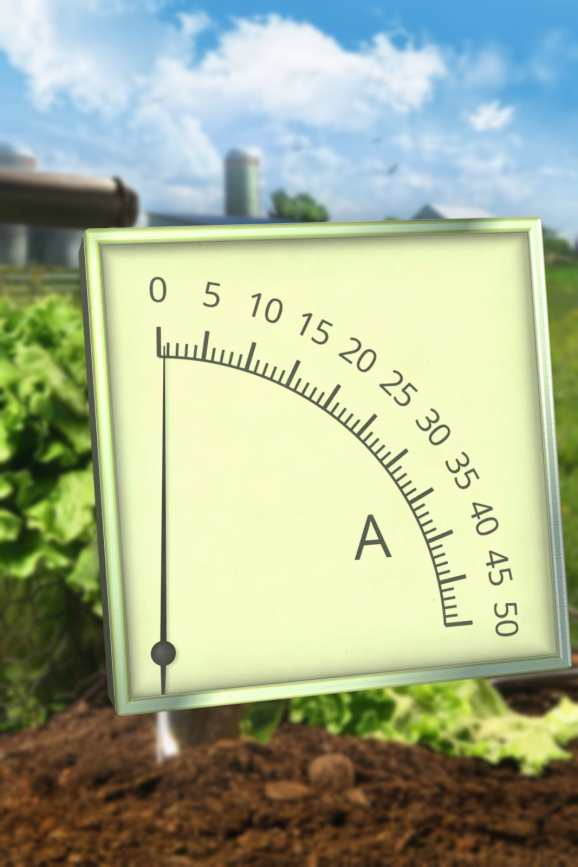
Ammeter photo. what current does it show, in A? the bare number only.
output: 0.5
